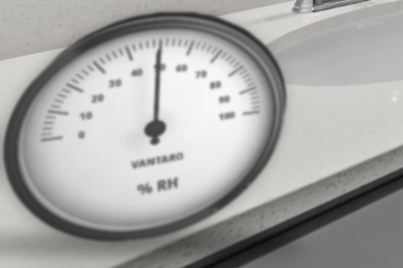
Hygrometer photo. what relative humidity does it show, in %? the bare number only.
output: 50
